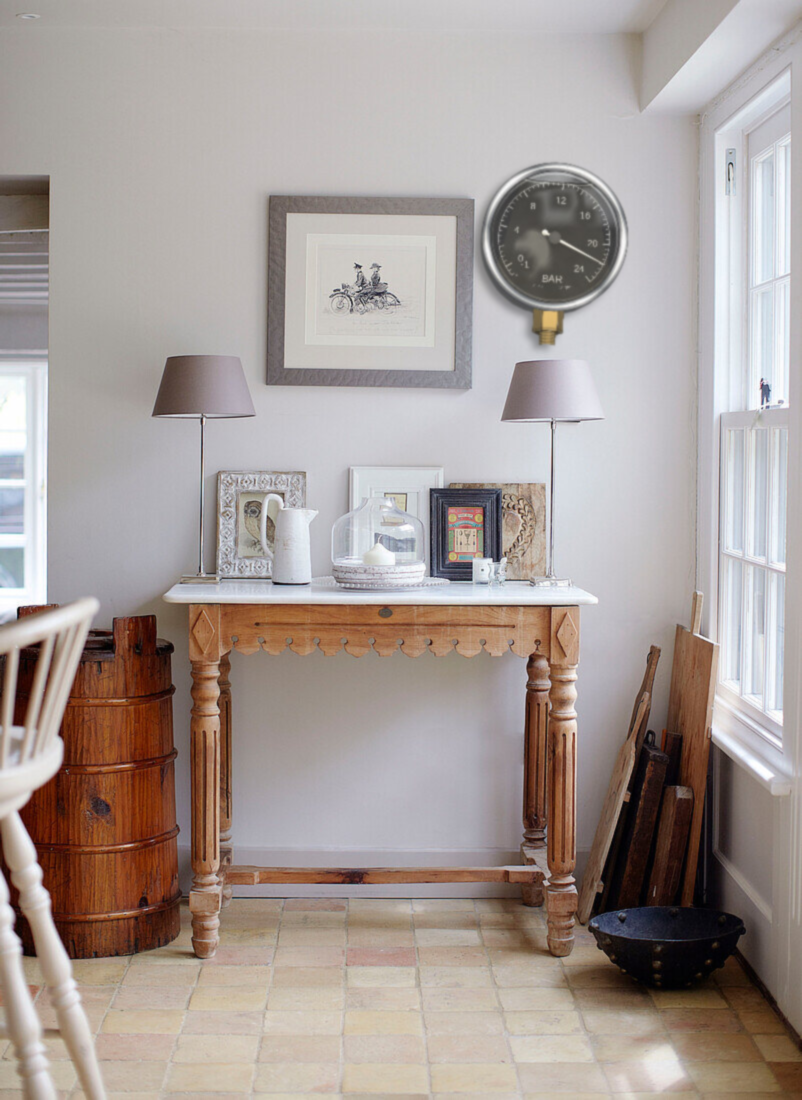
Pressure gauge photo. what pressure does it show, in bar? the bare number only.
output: 22
